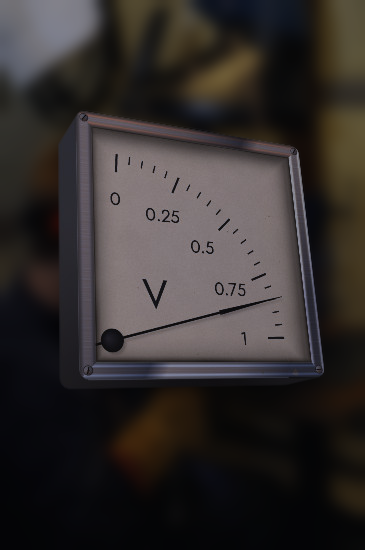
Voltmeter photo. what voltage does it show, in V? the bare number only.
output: 0.85
